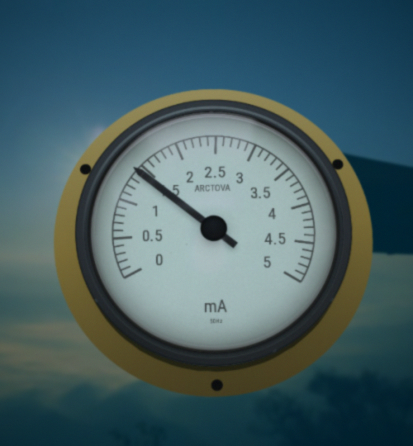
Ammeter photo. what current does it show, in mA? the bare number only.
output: 1.4
